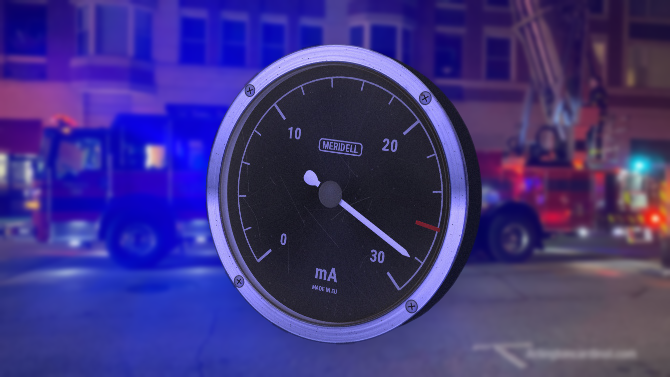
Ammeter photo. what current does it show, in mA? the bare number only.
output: 28
